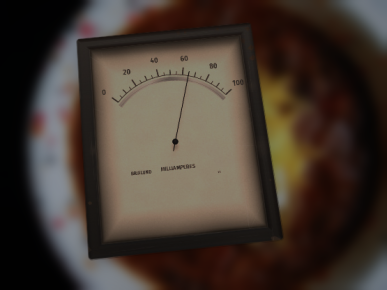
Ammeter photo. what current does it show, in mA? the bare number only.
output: 65
